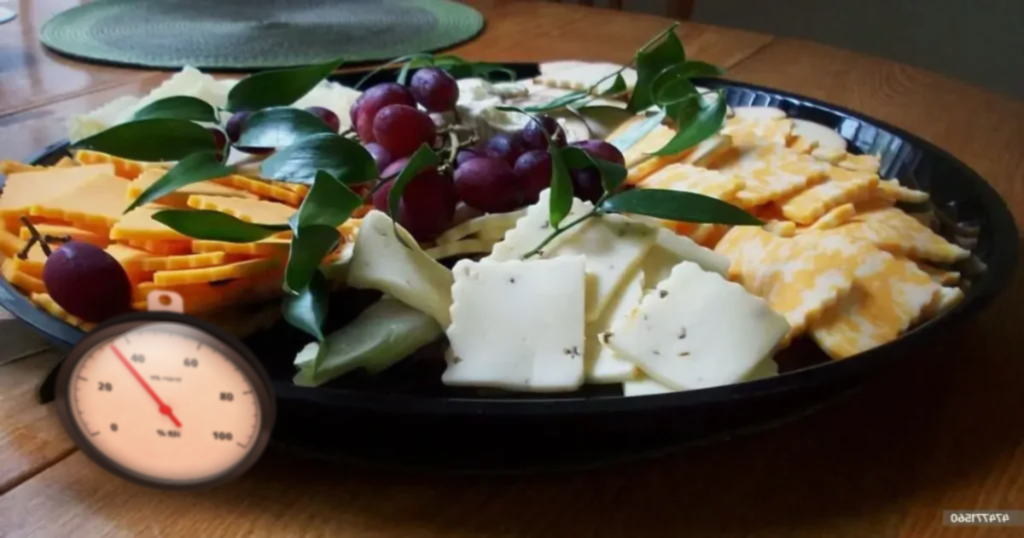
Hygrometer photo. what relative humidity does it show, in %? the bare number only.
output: 36
